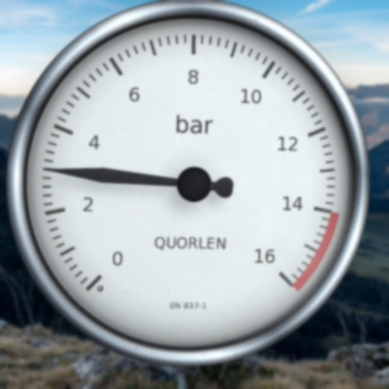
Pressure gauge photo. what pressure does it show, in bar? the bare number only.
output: 3
